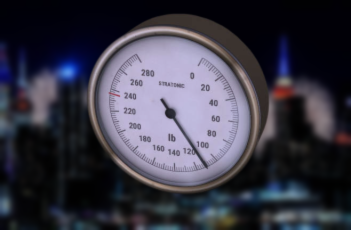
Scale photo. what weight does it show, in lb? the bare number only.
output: 110
